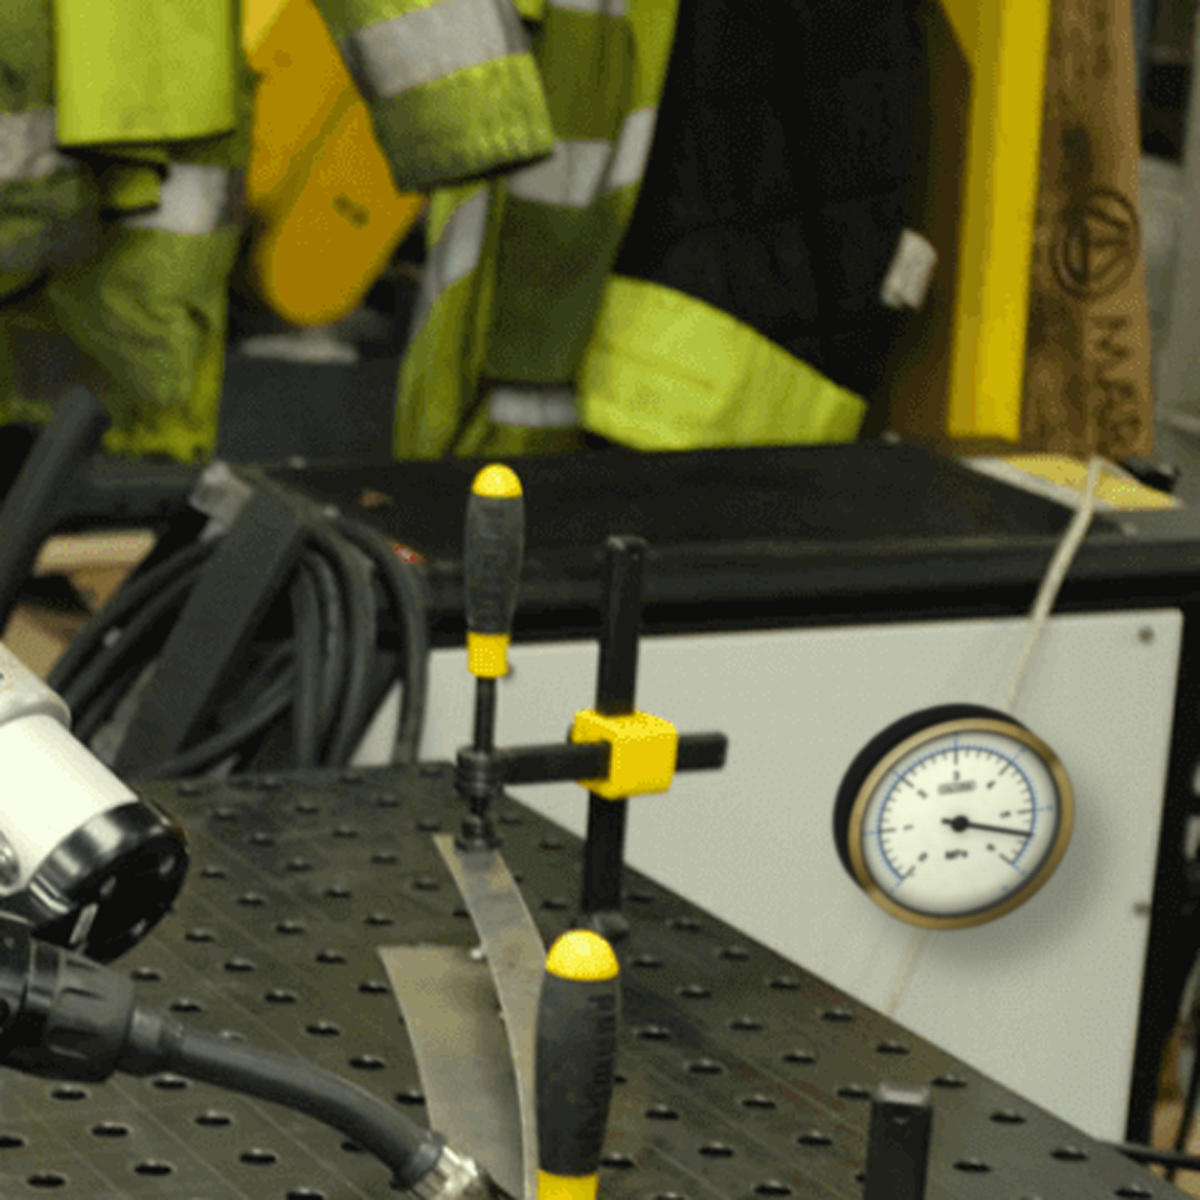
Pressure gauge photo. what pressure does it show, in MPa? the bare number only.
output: 5.4
